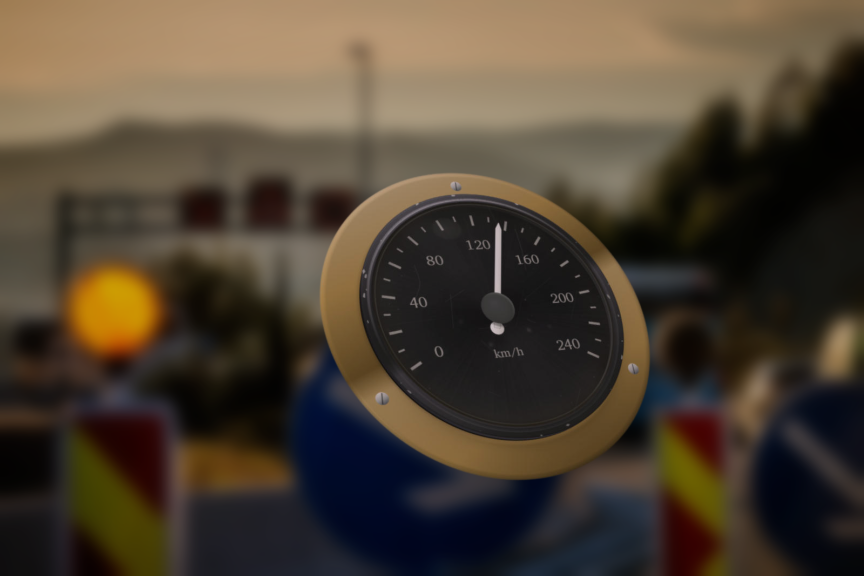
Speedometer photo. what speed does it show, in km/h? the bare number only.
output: 135
